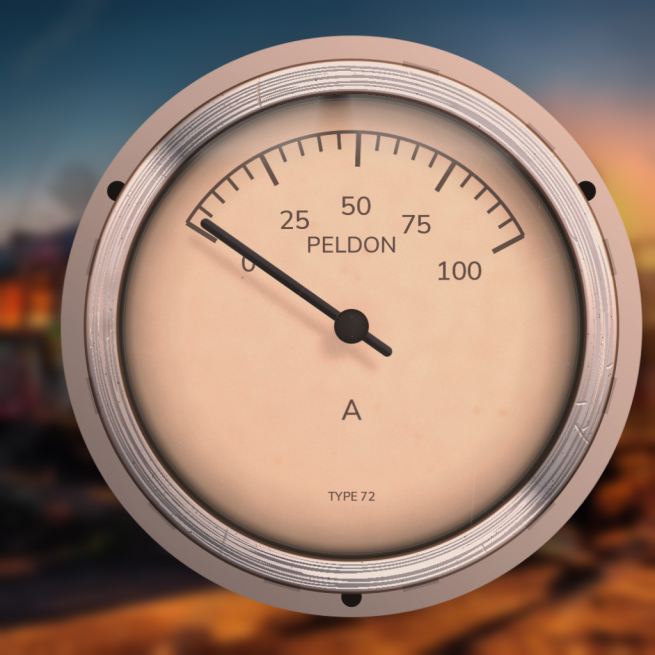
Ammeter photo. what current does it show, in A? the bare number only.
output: 2.5
